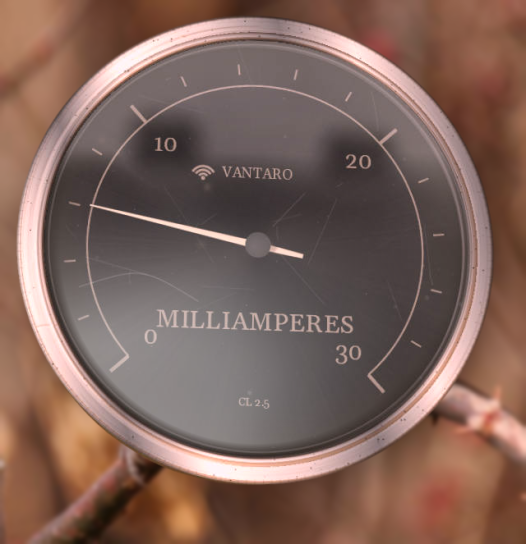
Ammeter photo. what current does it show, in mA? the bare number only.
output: 6
